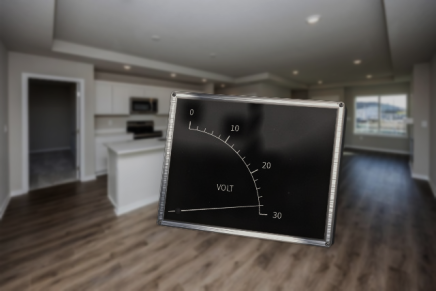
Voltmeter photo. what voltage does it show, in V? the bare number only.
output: 28
